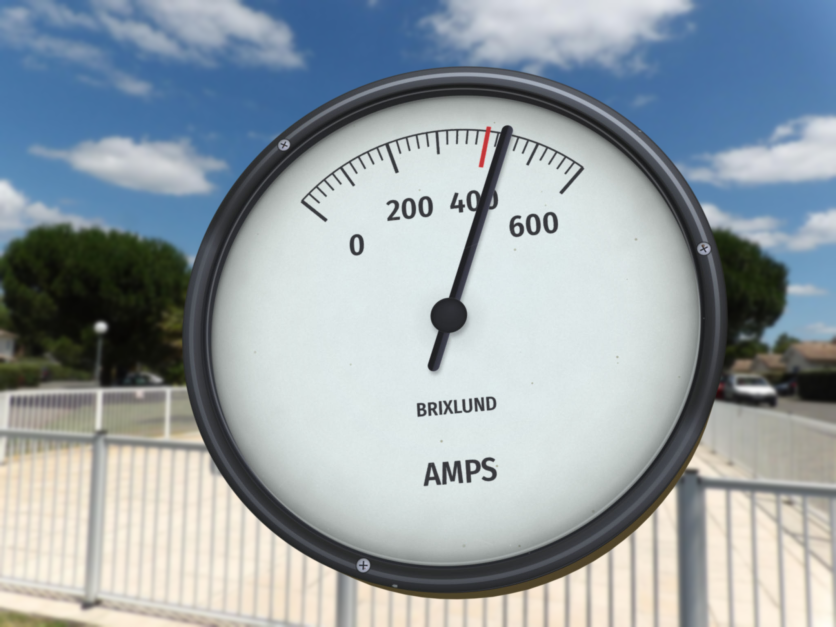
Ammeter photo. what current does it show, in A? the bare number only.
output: 440
